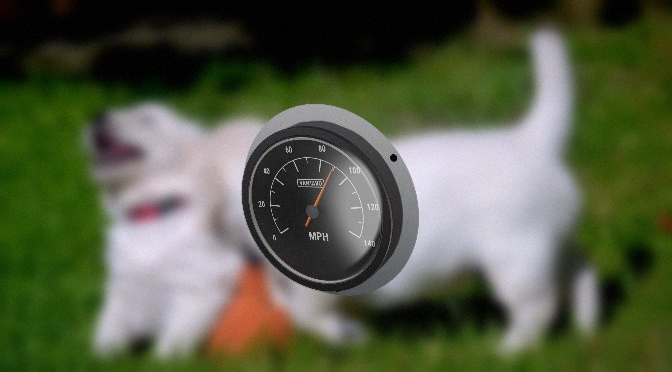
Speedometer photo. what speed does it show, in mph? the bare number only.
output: 90
